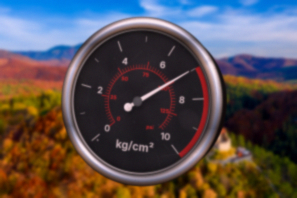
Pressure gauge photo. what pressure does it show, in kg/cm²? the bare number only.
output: 7
